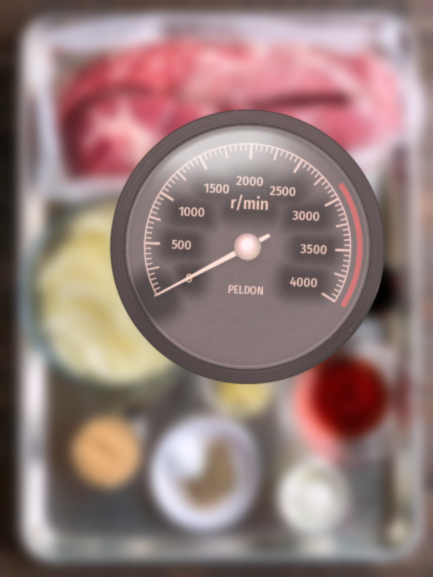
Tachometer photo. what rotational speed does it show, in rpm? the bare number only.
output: 0
